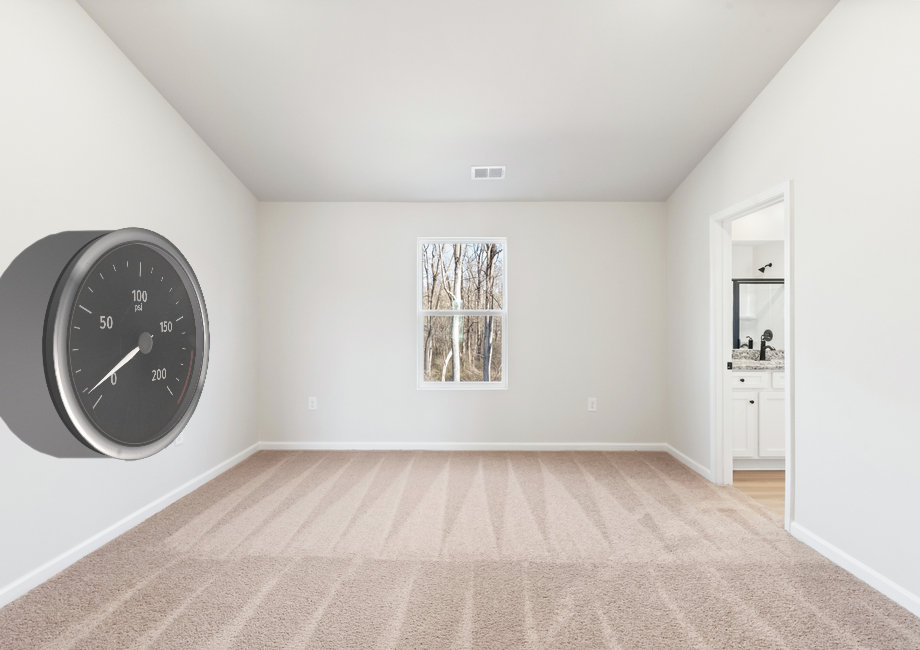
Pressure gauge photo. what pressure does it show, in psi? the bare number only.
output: 10
